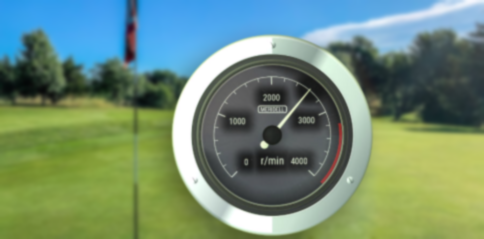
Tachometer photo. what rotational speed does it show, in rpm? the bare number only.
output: 2600
